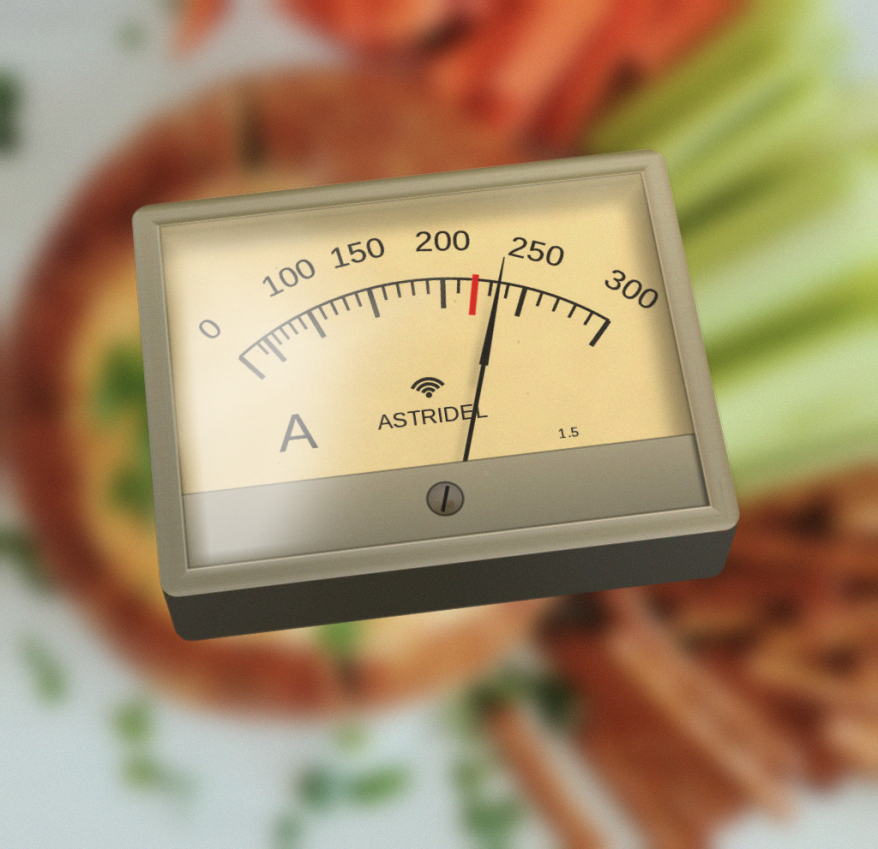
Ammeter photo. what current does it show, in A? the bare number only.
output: 235
